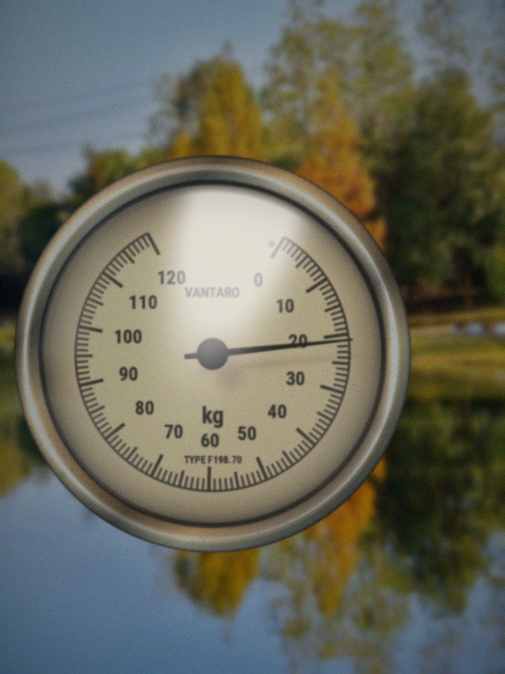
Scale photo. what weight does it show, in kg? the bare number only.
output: 21
